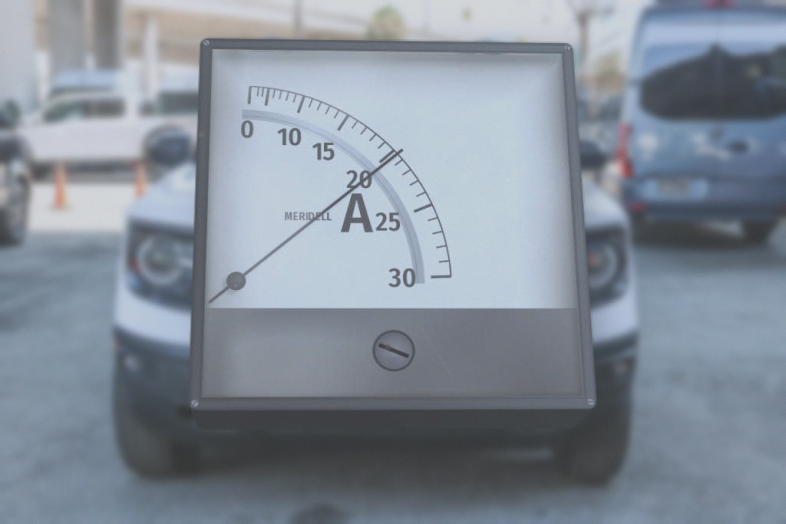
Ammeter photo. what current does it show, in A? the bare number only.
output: 20.5
